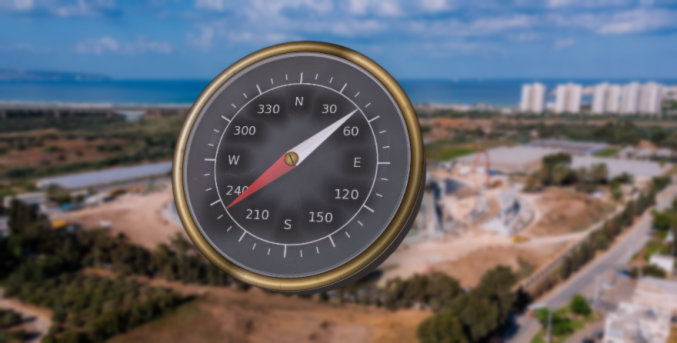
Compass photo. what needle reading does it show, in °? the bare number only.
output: 230
